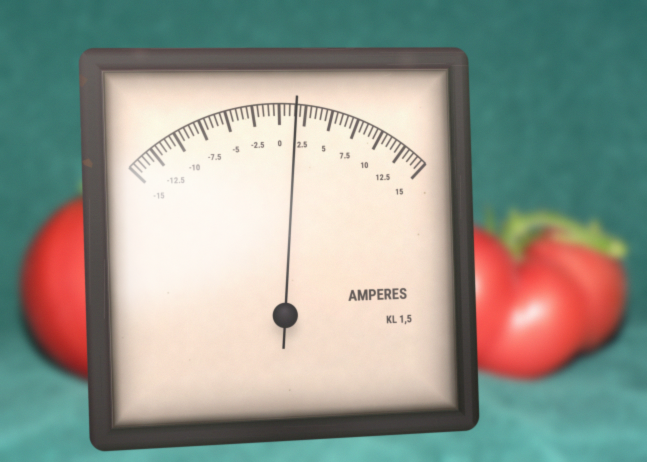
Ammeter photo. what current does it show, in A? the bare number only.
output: 1.5
